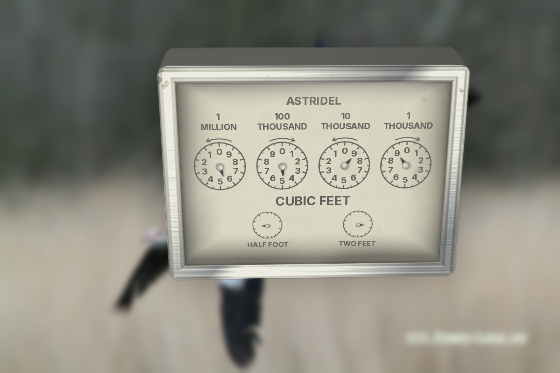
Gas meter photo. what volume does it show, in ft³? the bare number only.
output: 548900
